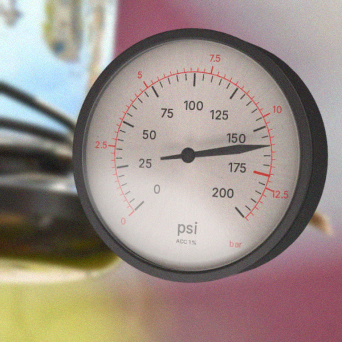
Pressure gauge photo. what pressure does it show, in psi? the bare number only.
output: 160
